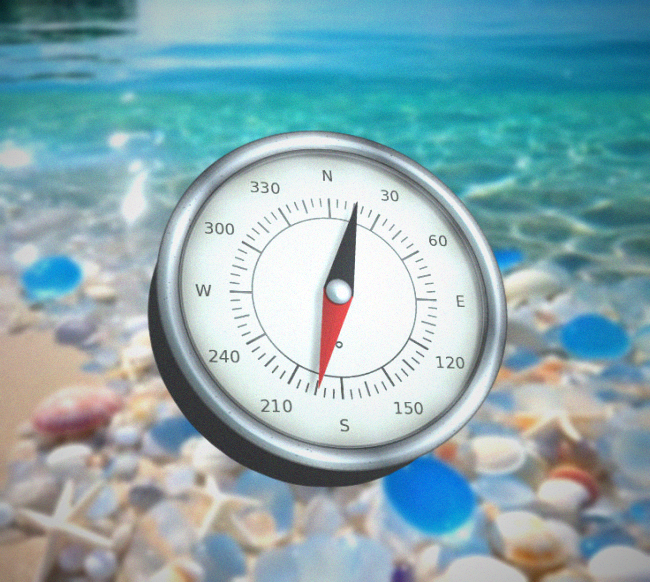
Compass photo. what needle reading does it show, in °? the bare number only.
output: 195
